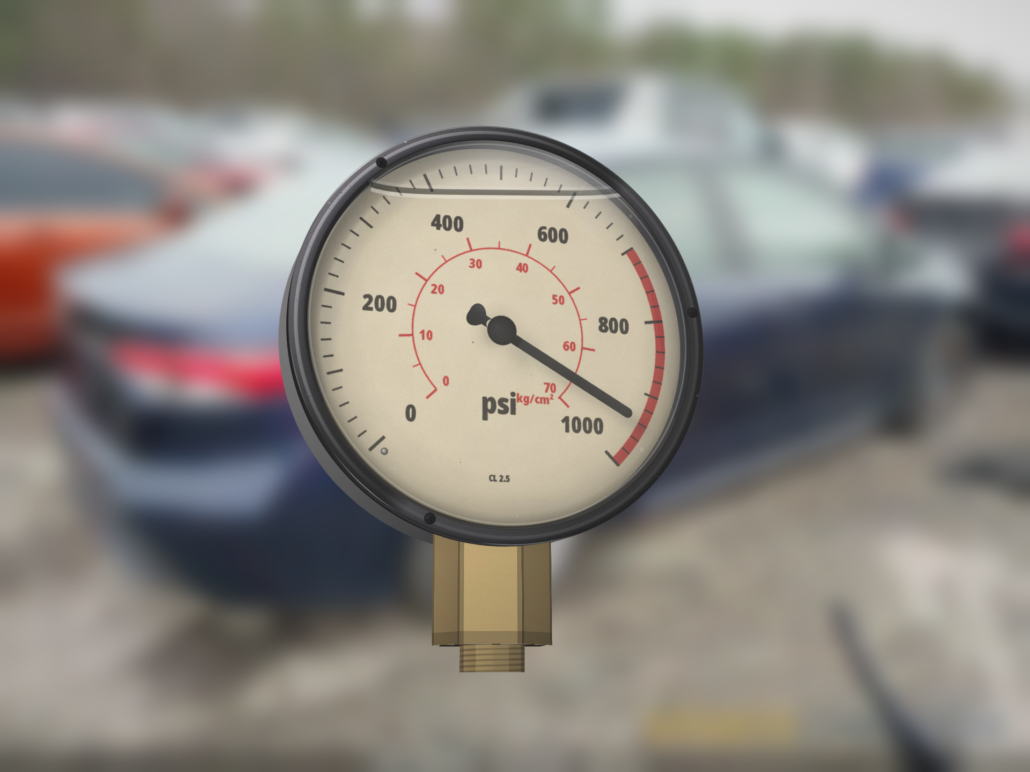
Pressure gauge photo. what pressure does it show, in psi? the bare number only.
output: 940
